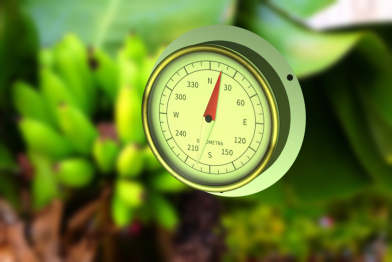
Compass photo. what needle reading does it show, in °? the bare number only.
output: 15
